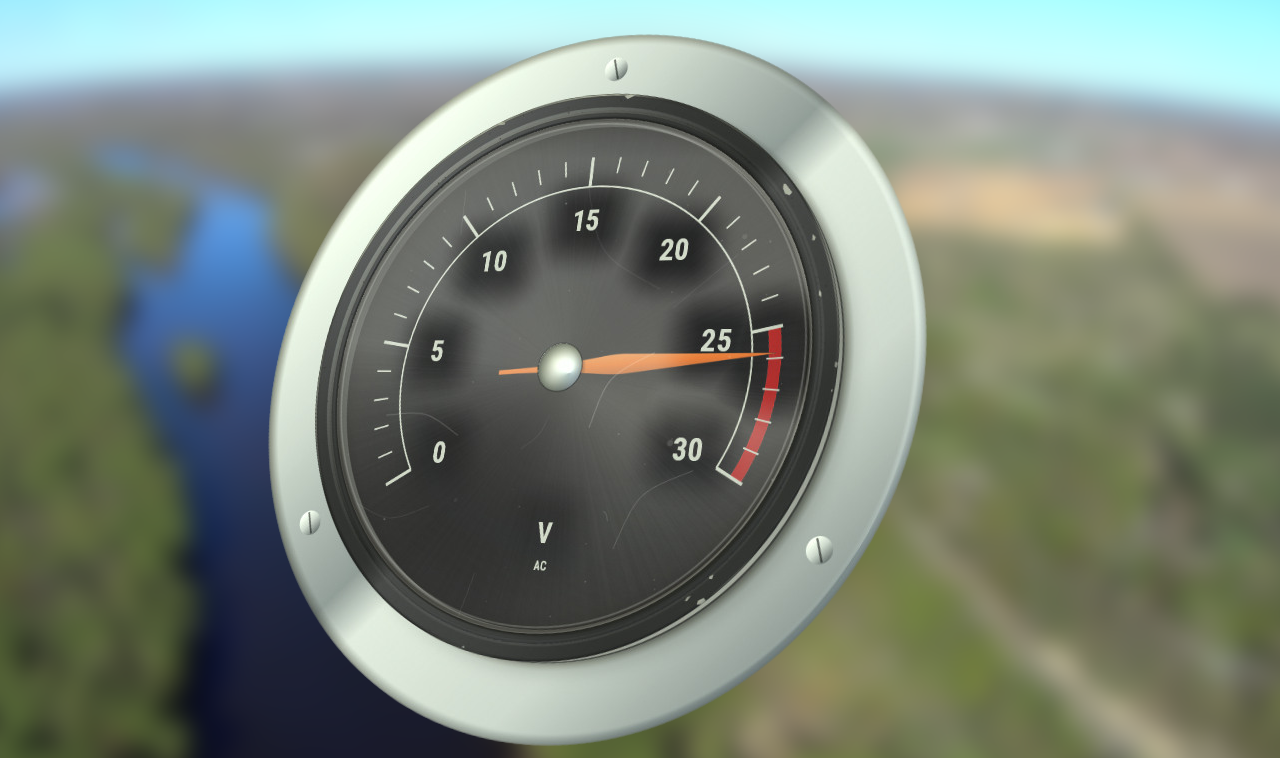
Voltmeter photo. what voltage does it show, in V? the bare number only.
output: 26
